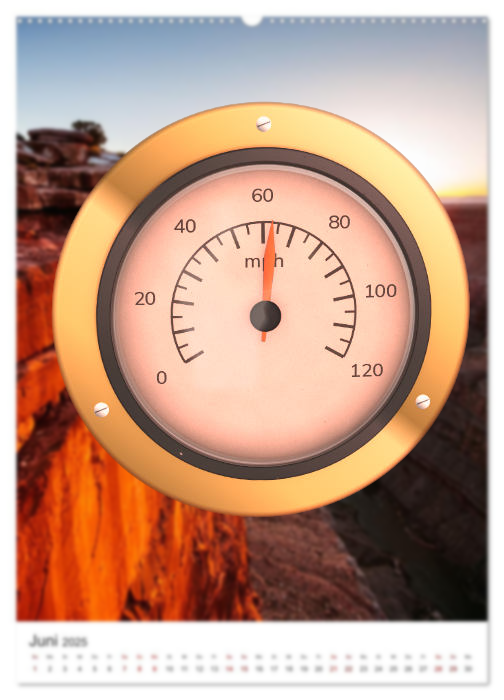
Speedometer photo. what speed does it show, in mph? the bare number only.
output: 62.5
